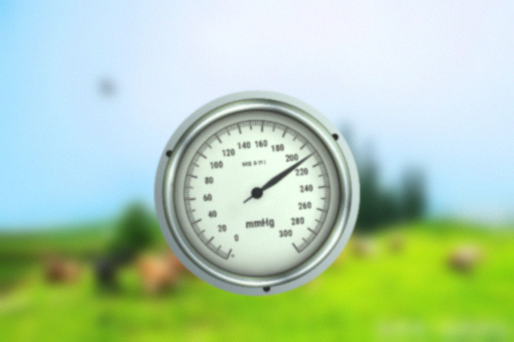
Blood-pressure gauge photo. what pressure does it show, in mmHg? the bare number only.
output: 210
